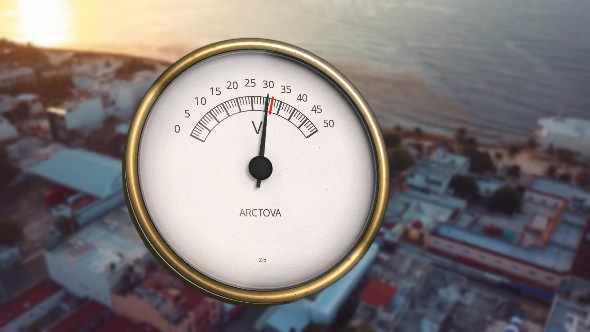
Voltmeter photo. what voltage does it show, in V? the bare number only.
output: 30
